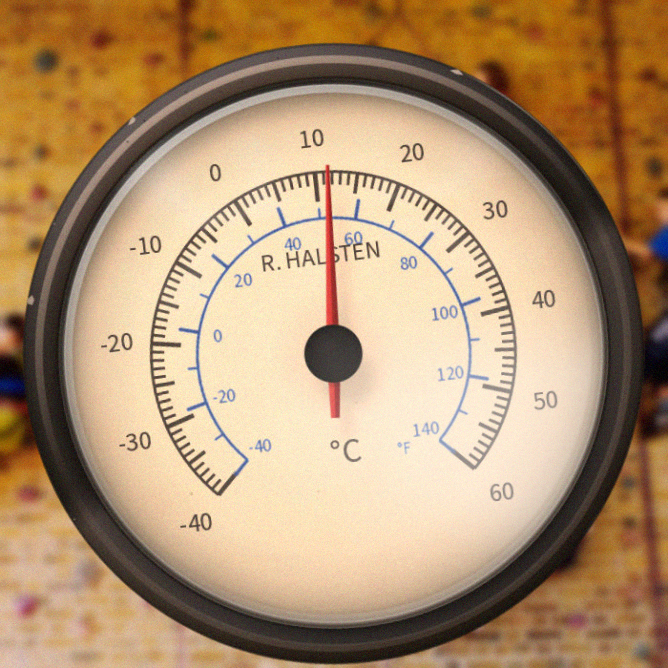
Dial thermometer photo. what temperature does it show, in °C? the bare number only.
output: 11.5
